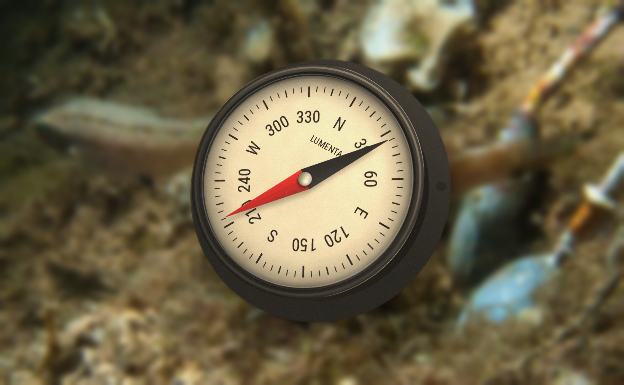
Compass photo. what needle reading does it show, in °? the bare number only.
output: 215
